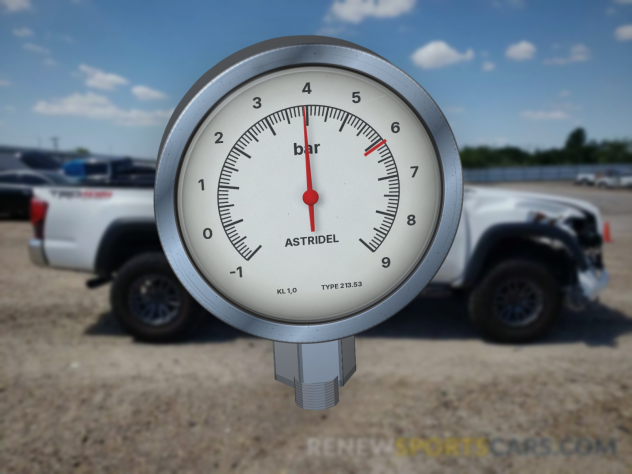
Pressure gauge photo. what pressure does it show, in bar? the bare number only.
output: 3.9
